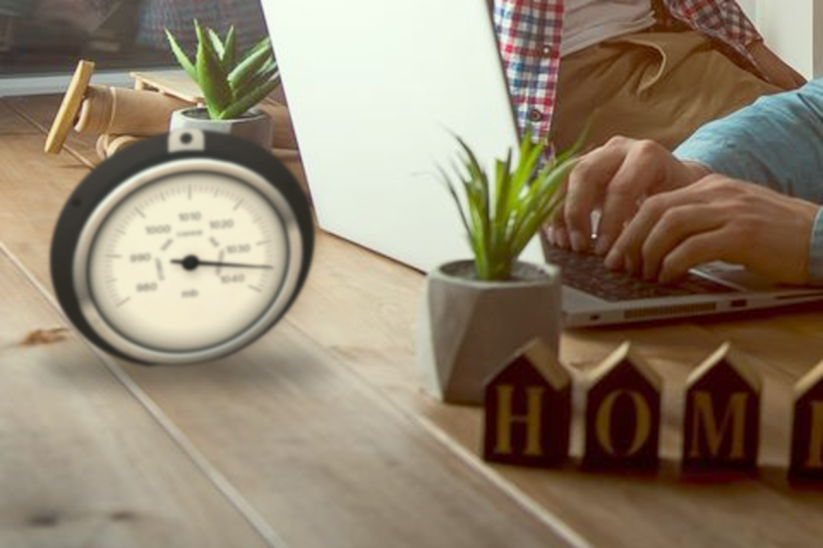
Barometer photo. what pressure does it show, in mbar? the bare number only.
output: 1035
